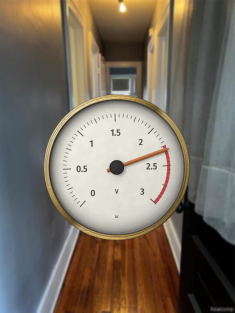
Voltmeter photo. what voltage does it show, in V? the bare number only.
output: 2.3
